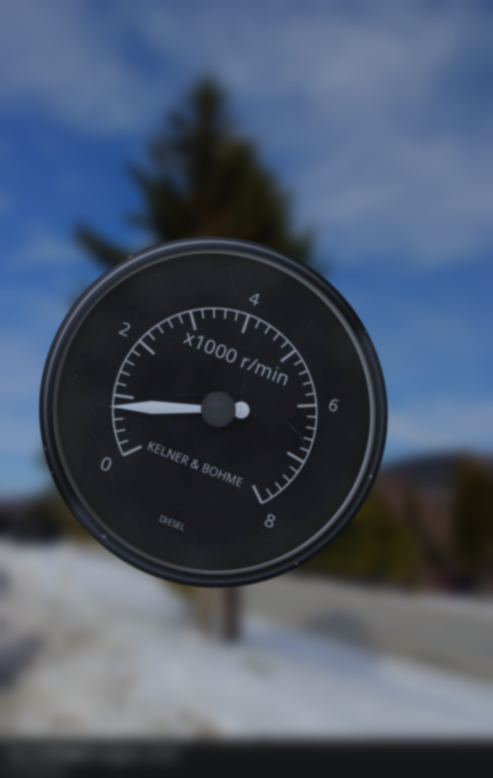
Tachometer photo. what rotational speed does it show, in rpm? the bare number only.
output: 800
